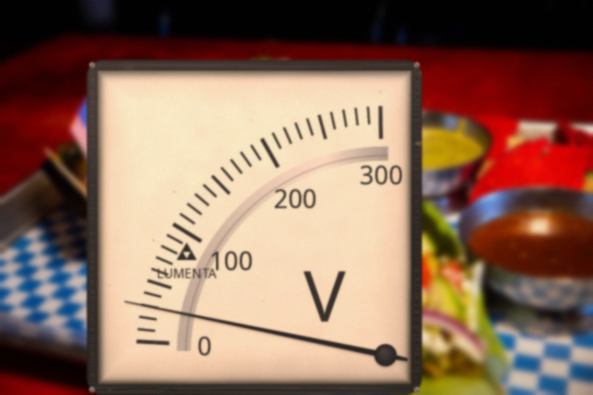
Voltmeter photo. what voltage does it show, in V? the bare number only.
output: 30
